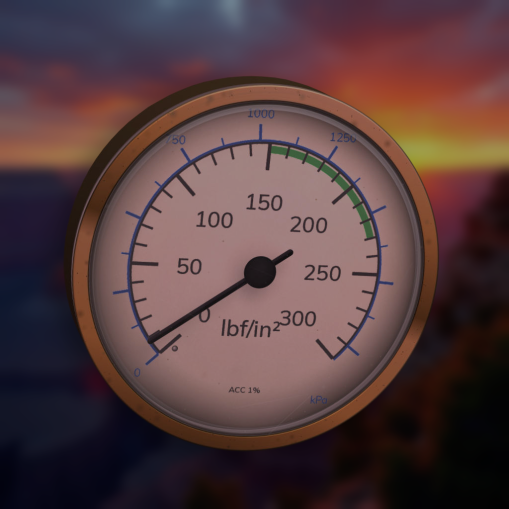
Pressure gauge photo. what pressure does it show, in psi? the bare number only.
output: 10
